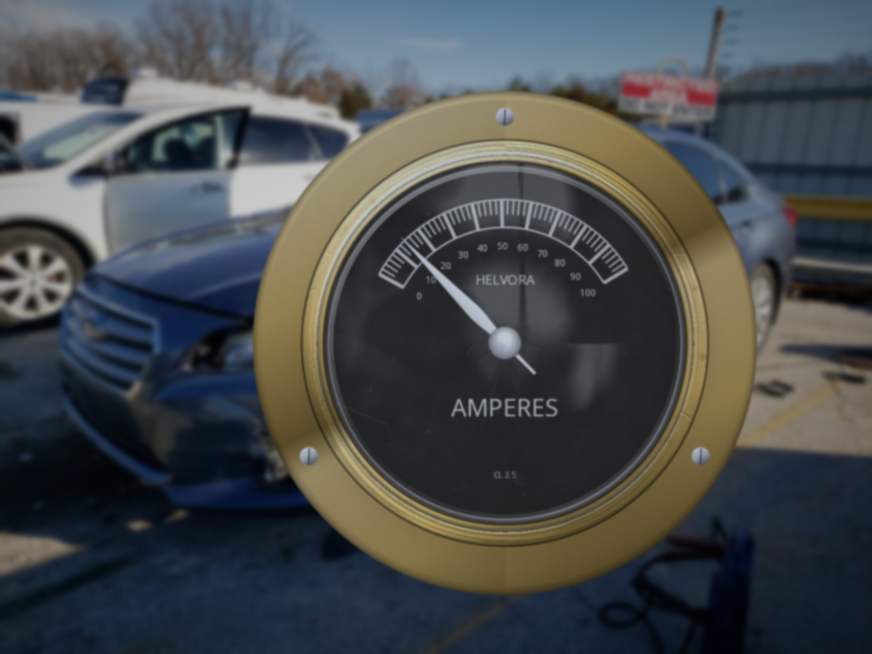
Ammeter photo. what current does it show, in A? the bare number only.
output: 14
